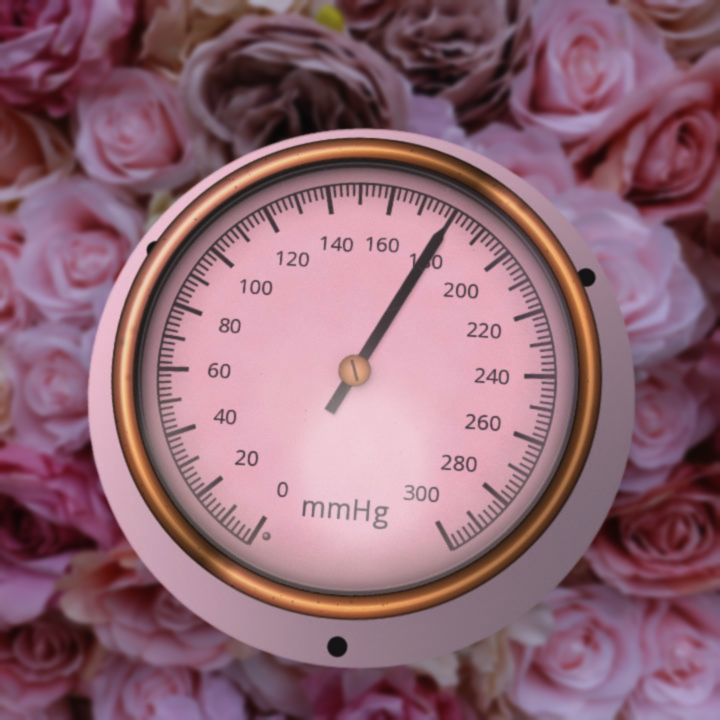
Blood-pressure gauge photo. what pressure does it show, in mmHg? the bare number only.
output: 180
